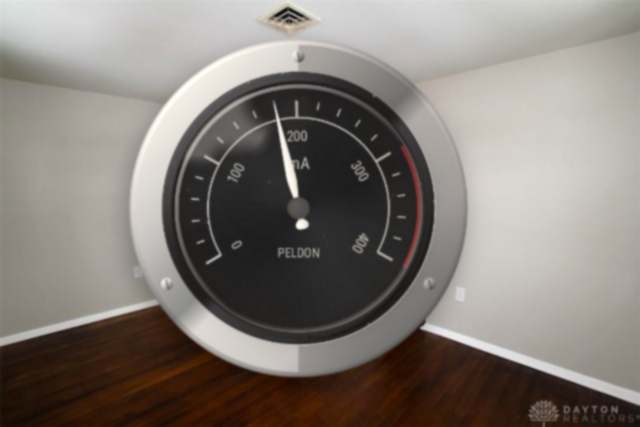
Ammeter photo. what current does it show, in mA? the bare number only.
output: 180
